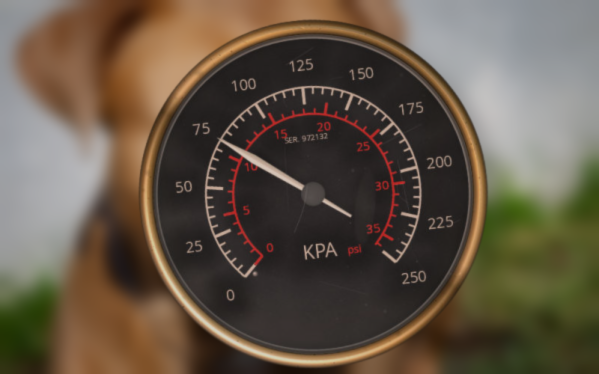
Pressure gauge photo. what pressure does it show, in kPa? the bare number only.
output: 75
